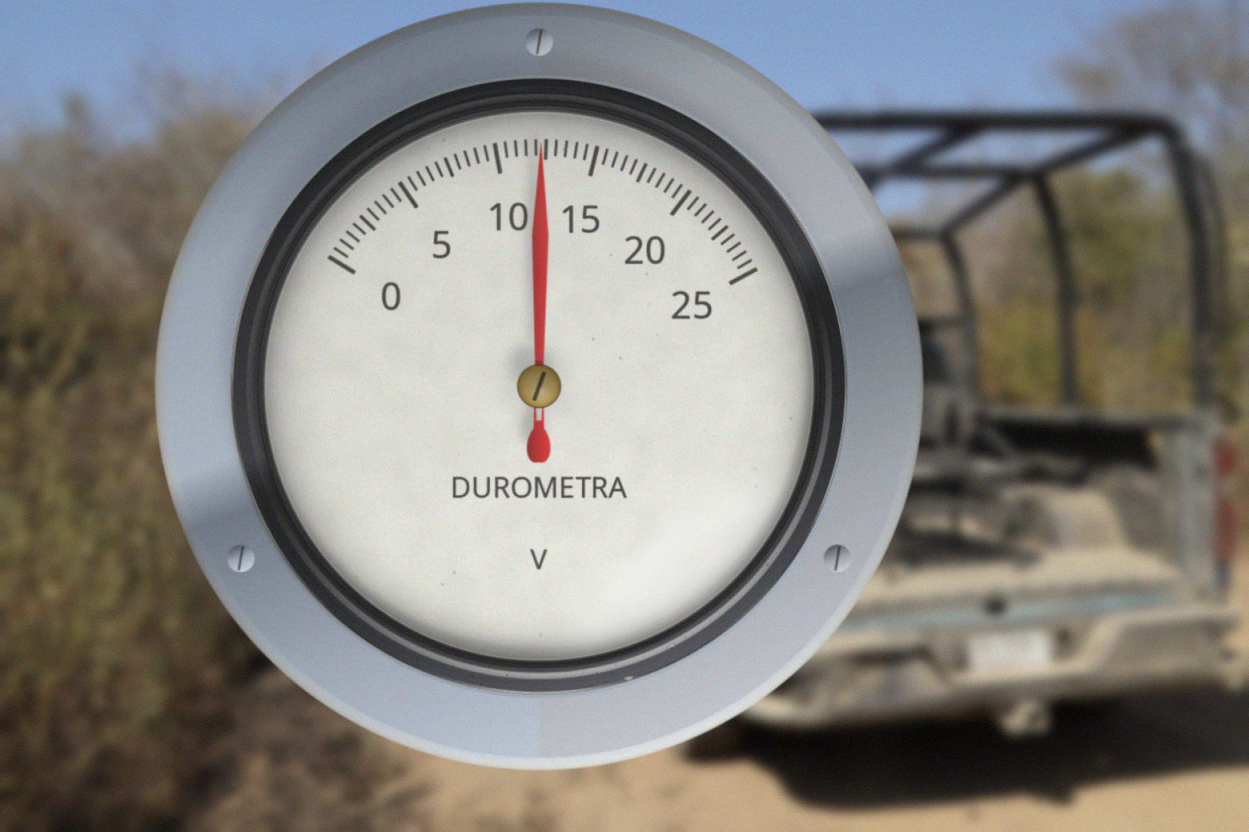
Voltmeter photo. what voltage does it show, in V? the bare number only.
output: 12.25
